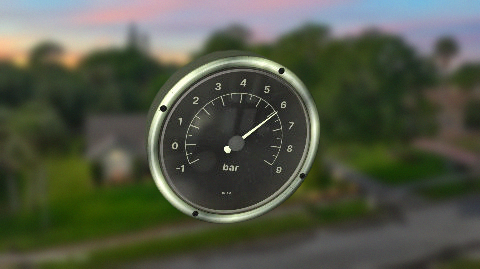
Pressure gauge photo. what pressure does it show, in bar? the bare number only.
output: 6
